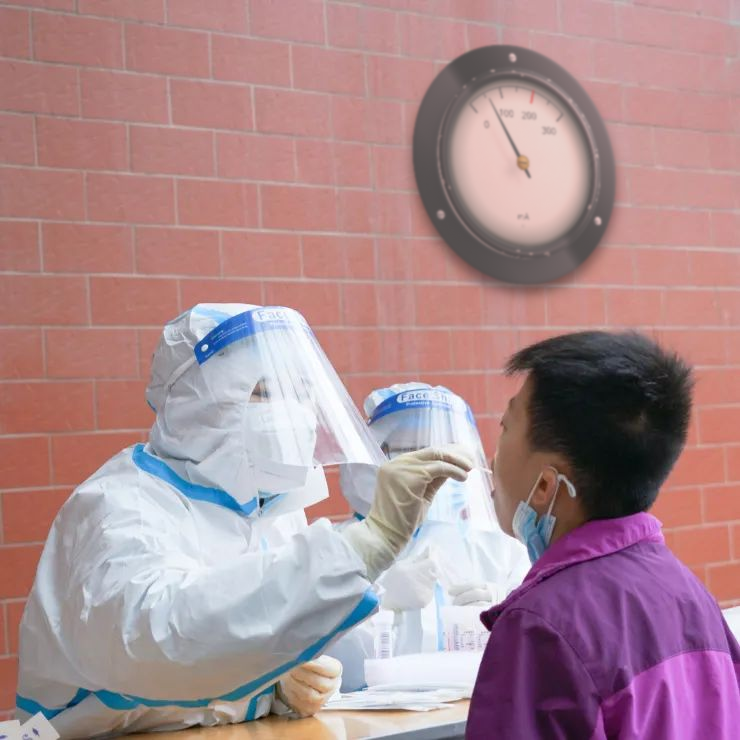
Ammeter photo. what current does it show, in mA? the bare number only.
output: 50
